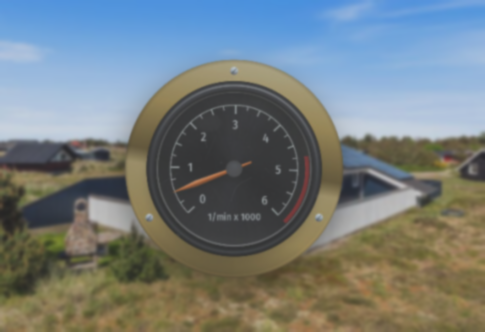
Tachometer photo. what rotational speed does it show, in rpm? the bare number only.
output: 500
